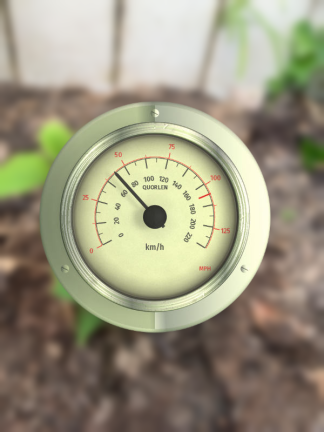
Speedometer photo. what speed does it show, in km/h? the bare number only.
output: 70
